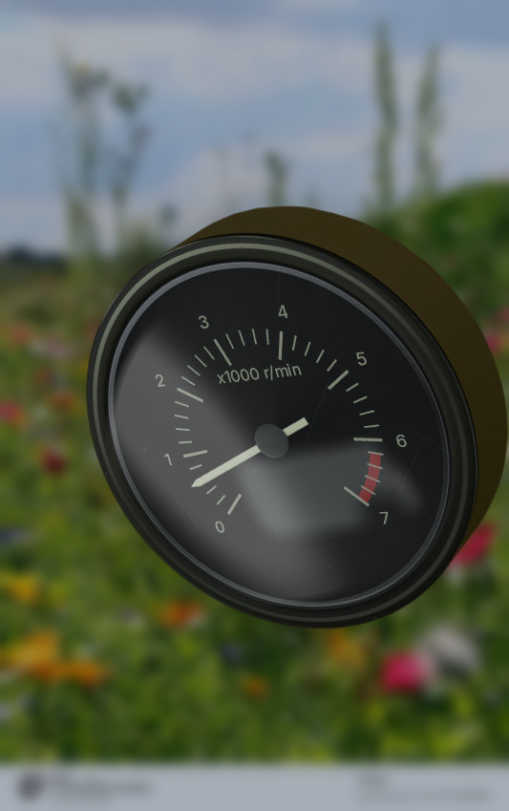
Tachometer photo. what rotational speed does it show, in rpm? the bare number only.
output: 600
